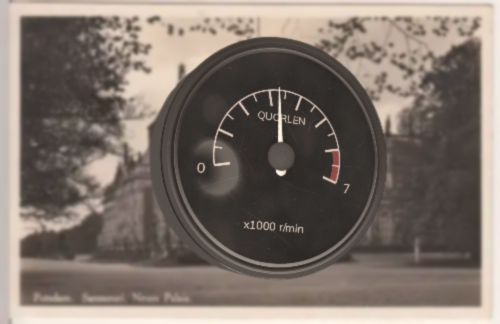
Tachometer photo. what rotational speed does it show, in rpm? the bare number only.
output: 3250
